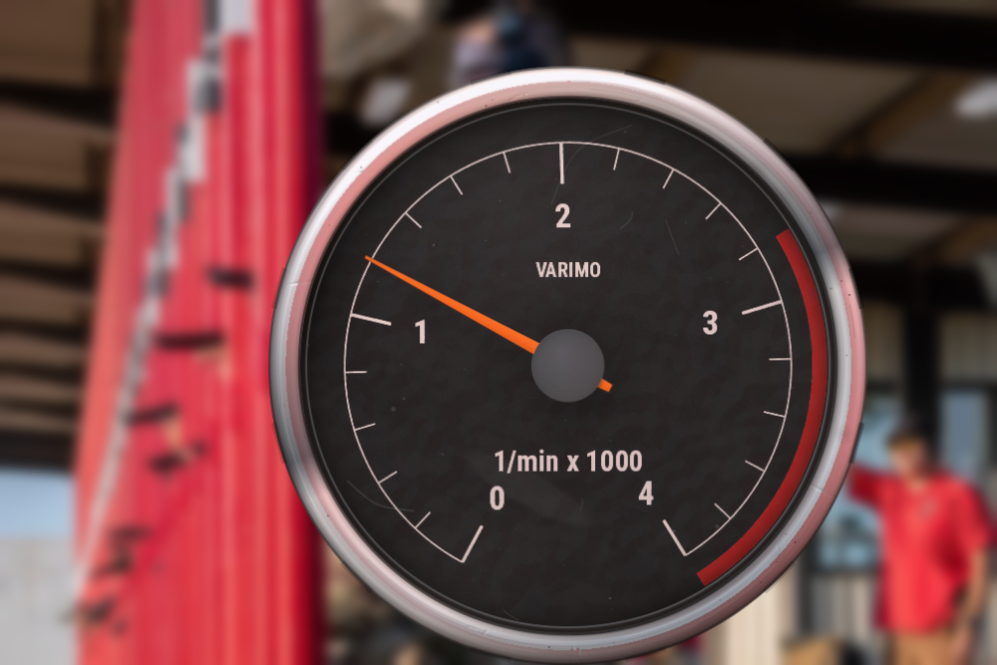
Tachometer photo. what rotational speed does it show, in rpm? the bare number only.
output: 1200
